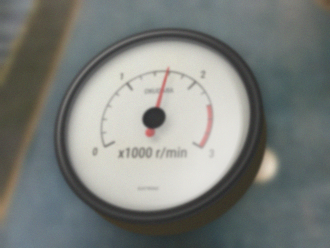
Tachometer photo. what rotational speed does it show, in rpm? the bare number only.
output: 1600
